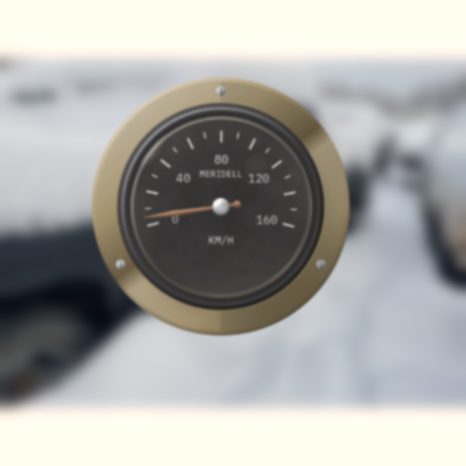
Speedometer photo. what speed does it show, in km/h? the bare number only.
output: 5
